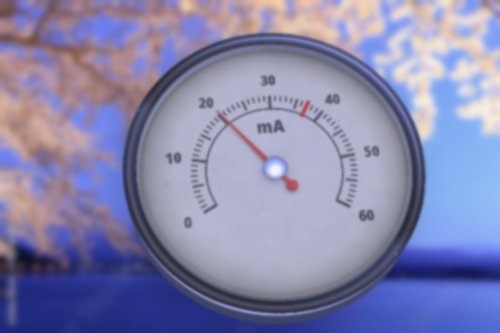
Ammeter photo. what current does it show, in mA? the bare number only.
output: 20
